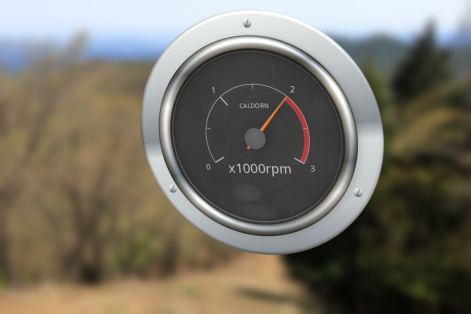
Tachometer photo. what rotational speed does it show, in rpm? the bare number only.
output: 2000
